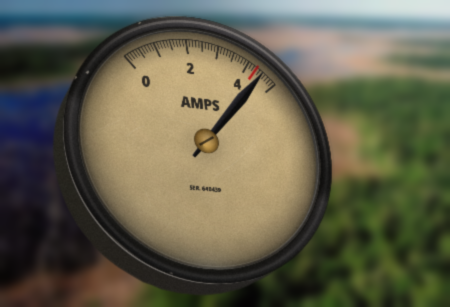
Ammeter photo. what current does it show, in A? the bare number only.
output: 4.5
